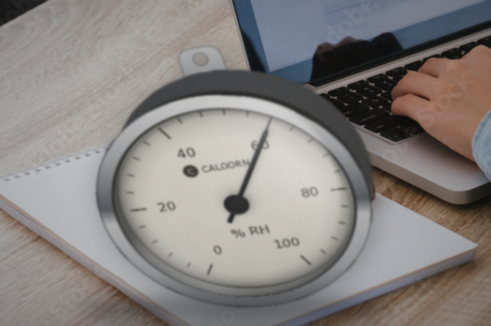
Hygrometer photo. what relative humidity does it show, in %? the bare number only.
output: 60
